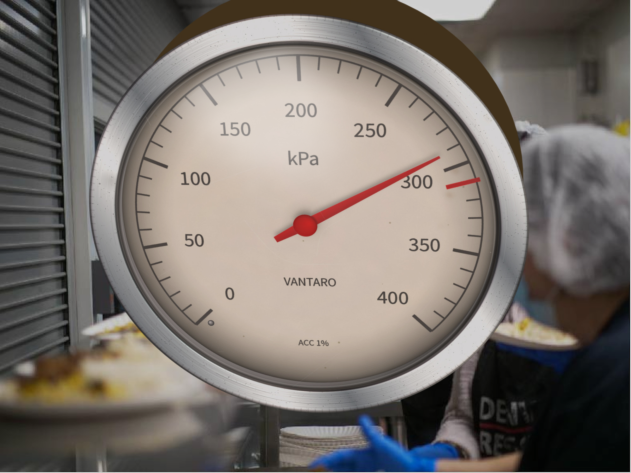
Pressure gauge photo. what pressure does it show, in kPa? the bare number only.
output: 290
